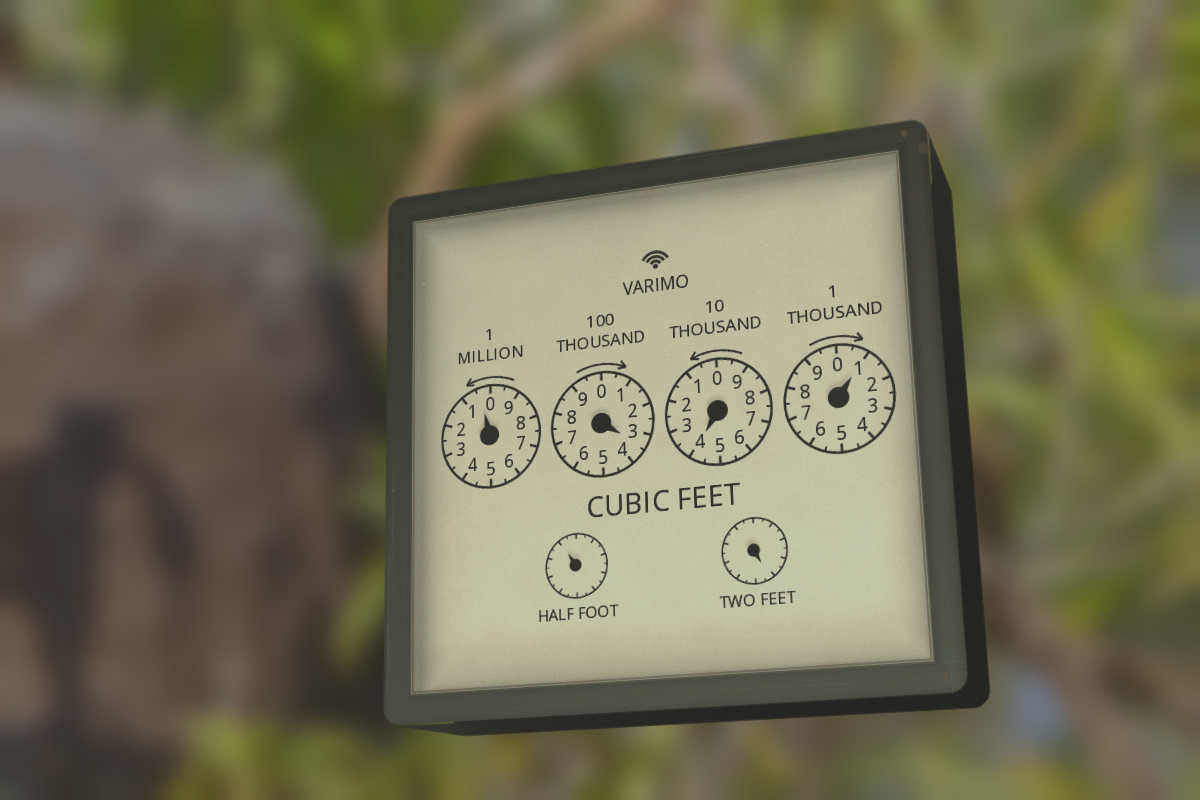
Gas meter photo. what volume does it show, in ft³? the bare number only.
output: 34100
